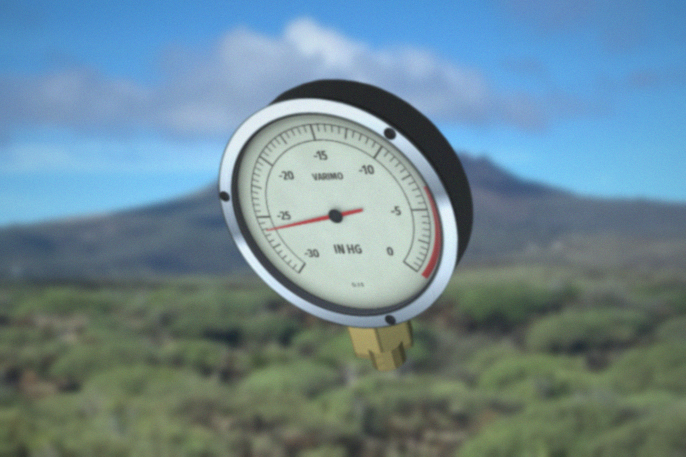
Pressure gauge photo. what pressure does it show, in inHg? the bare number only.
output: -26
